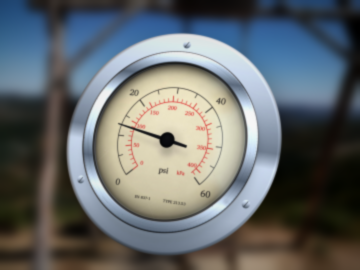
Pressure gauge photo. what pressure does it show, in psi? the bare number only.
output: 12.5
